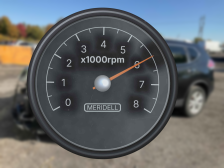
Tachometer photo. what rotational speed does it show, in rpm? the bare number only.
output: 6000
